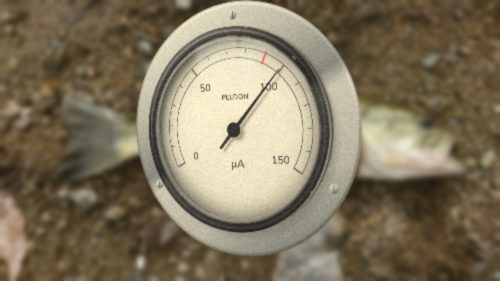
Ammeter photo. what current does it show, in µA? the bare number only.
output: 100
